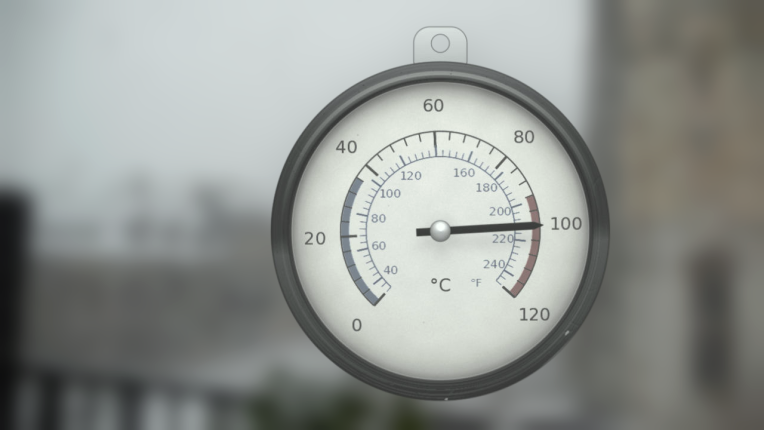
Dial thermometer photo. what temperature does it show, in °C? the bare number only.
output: 100
